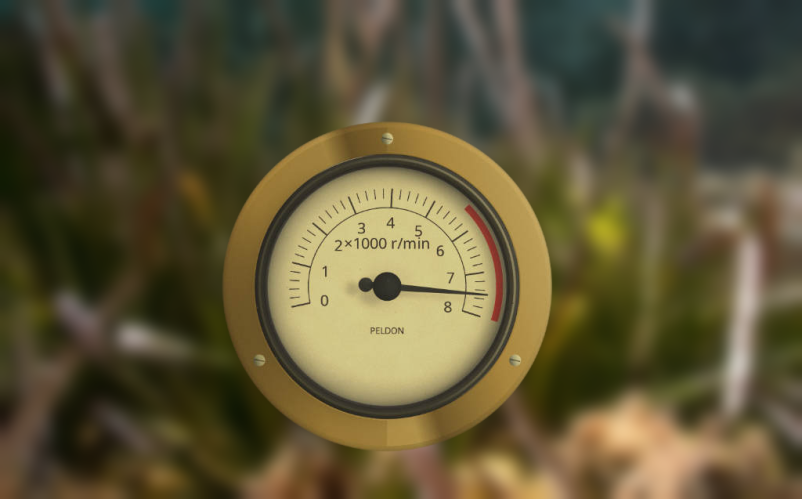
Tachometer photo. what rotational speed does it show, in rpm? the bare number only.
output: 7500
